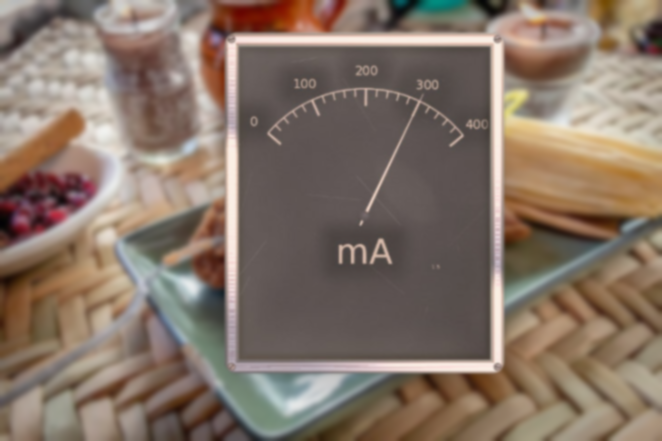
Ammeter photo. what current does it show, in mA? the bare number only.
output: 300
